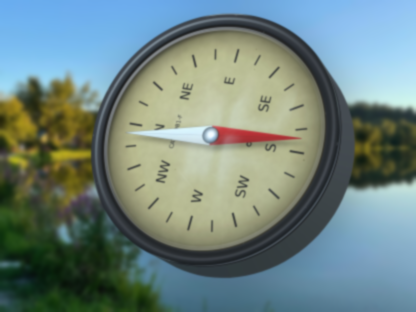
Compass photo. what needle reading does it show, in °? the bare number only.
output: 172.5
